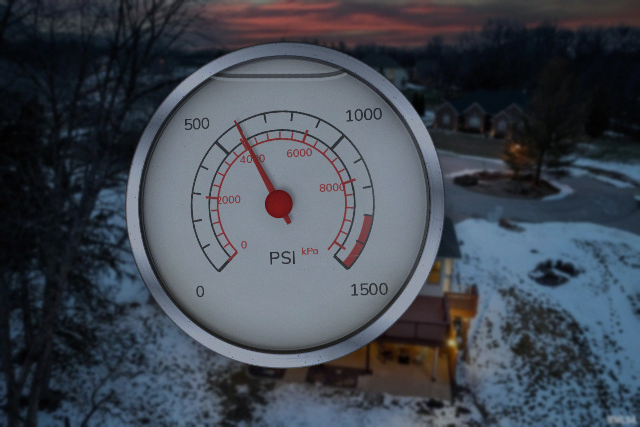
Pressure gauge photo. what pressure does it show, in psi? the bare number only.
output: 600
